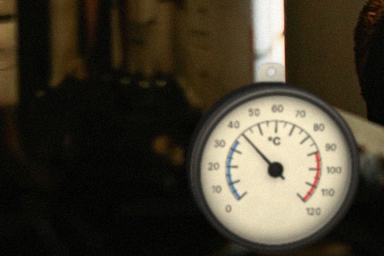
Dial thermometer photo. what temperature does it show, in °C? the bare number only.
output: 40
